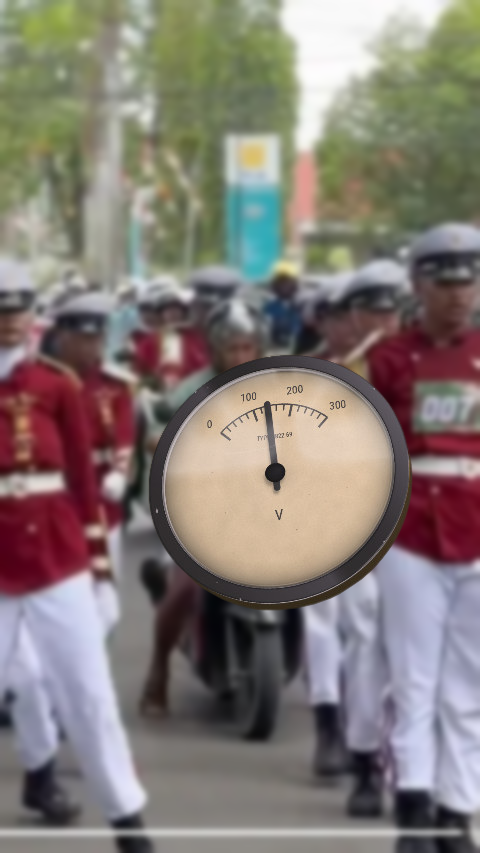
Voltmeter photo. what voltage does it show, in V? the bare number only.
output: 140
